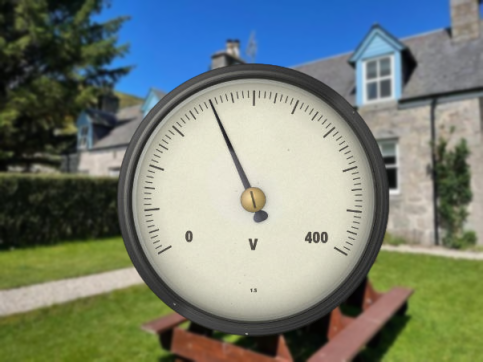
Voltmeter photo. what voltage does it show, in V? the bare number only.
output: 160
